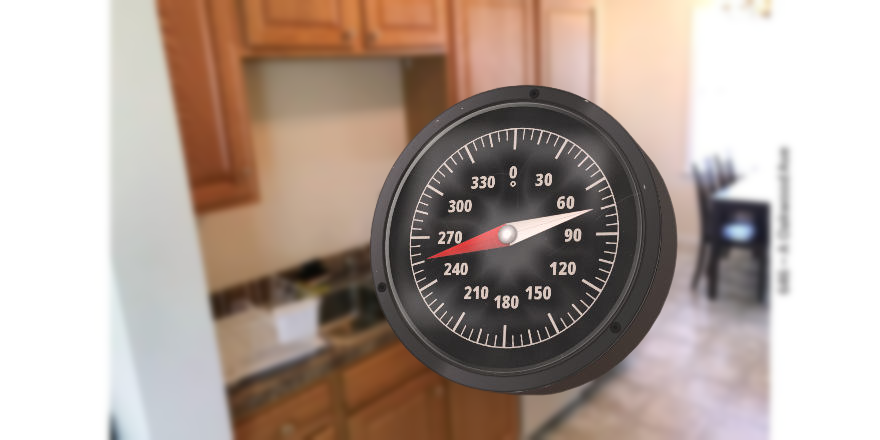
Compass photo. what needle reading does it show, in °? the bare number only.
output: 255
